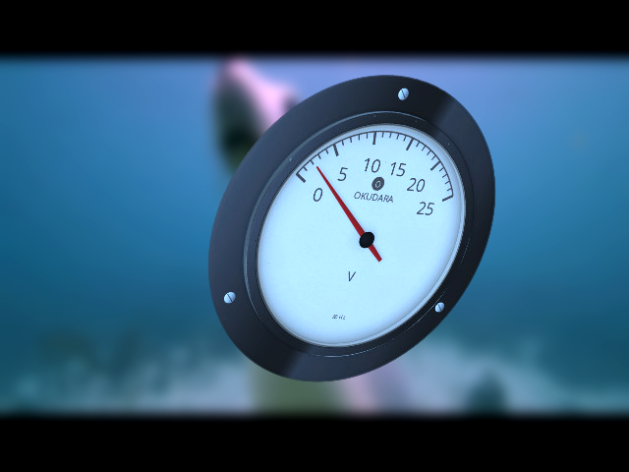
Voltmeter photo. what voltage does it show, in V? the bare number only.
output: 2
